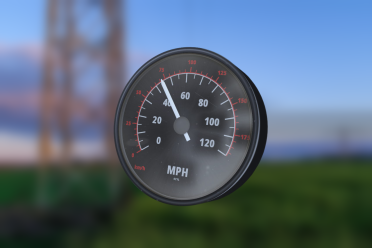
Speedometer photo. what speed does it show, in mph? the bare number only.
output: 45
